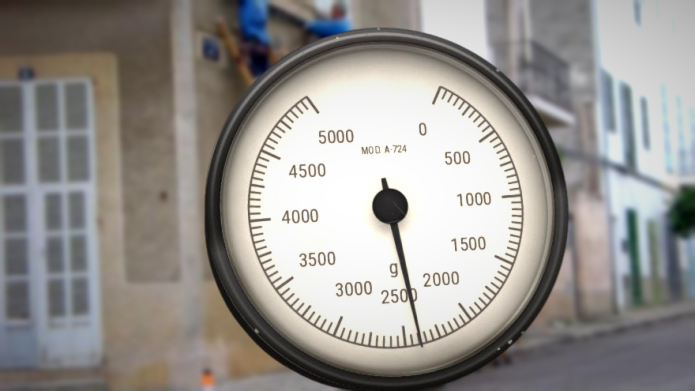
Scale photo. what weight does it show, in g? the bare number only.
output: 2400
